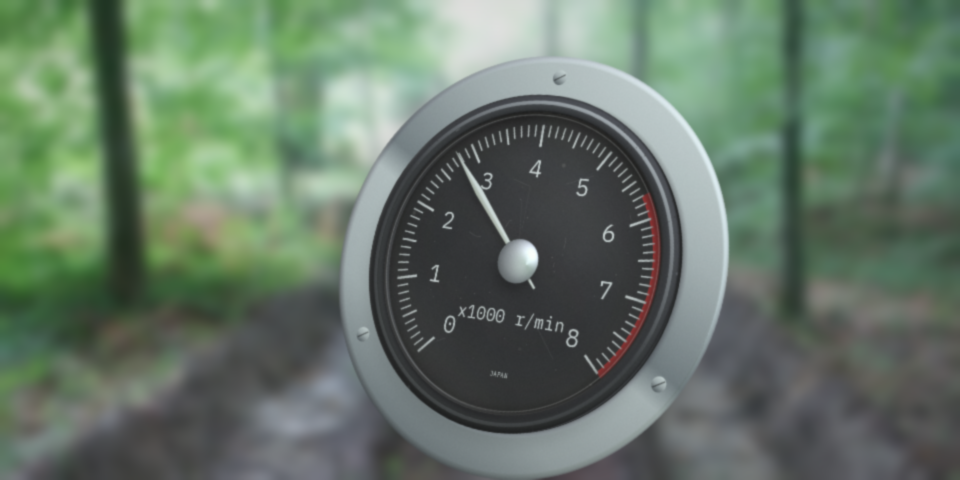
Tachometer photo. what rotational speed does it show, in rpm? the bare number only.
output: 2800
